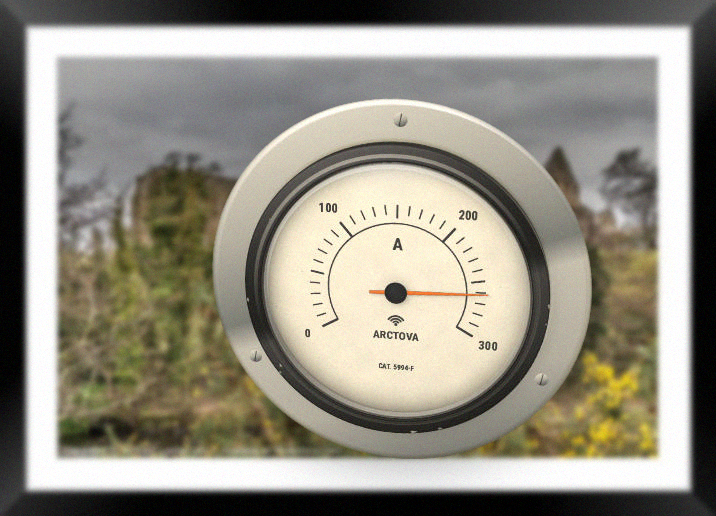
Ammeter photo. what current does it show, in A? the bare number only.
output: 260
